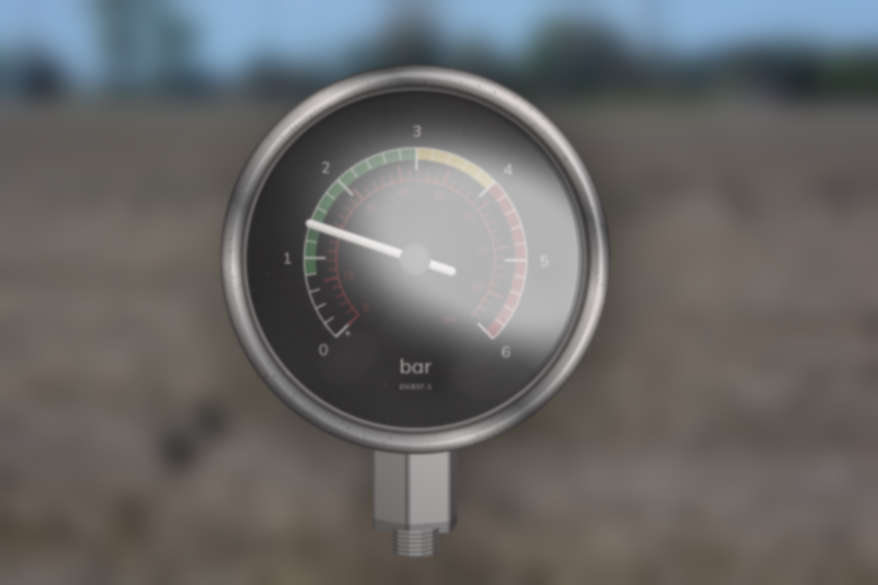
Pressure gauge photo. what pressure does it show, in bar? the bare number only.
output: 1.4
